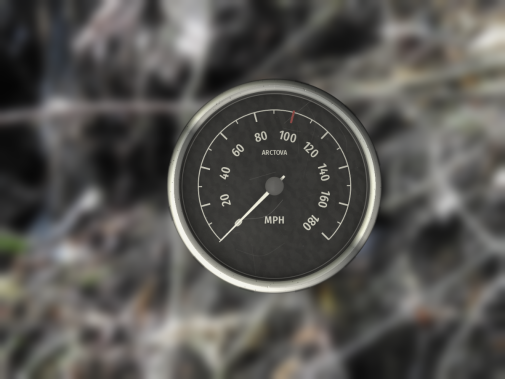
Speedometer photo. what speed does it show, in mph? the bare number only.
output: 0
